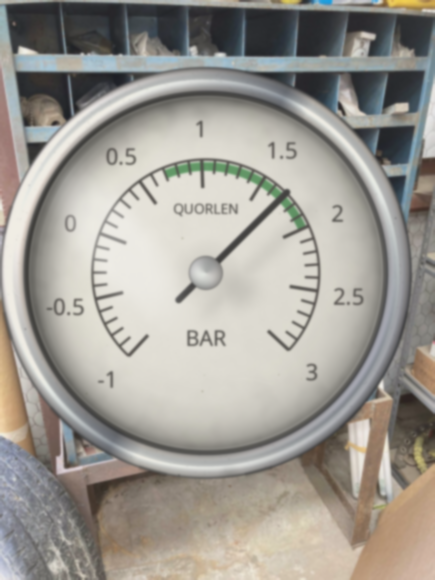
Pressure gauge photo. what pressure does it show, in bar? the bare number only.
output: 1.7
